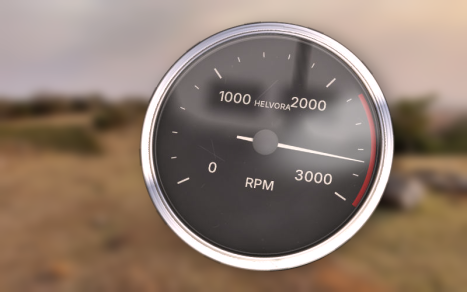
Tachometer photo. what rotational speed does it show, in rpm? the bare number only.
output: 2700
